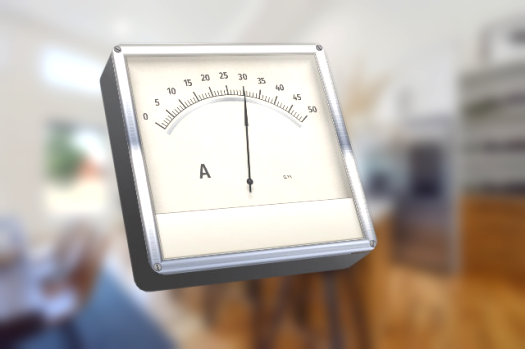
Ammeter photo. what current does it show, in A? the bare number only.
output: 30
